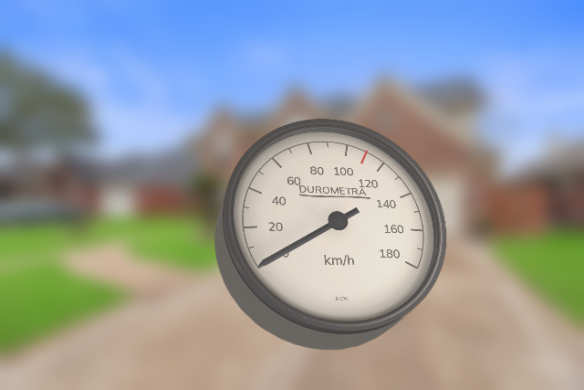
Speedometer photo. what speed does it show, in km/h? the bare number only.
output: 0
